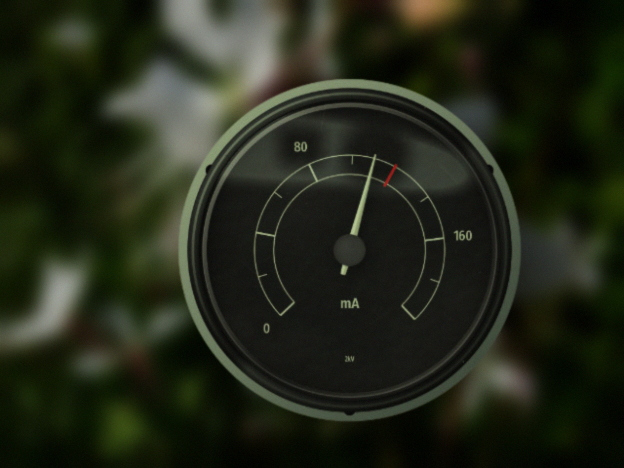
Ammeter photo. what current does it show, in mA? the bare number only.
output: 110
